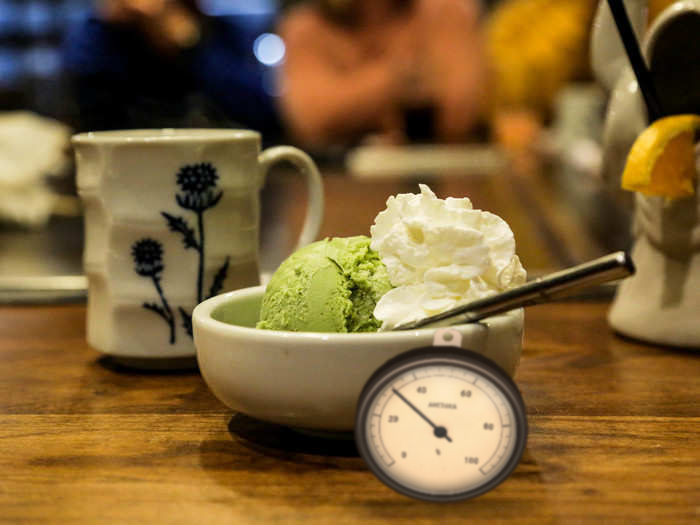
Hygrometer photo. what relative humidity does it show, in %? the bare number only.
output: 32
